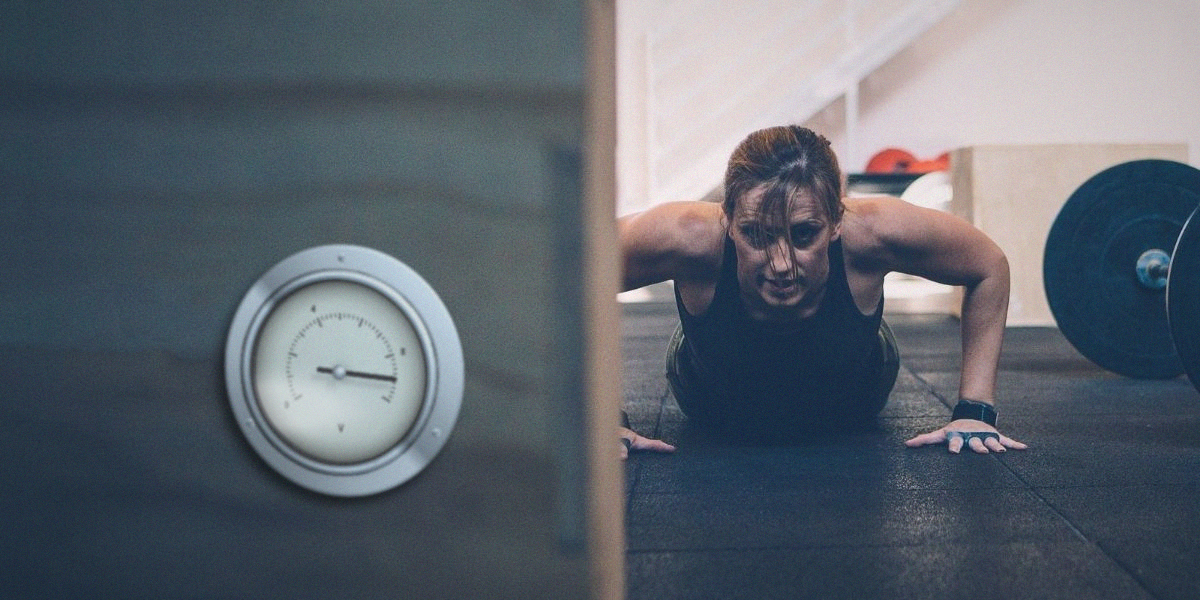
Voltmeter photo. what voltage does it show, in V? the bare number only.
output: 9
